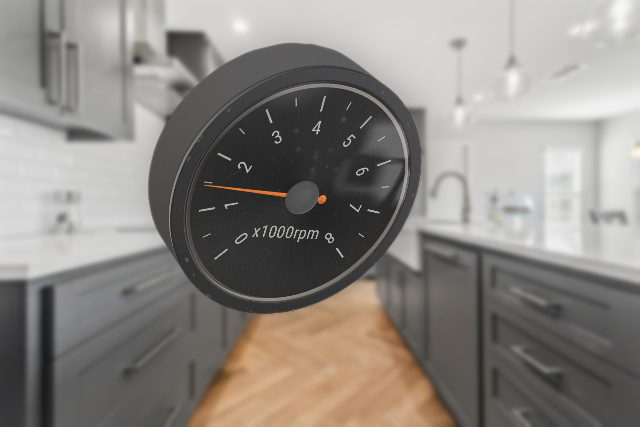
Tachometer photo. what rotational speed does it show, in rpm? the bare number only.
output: 1500
